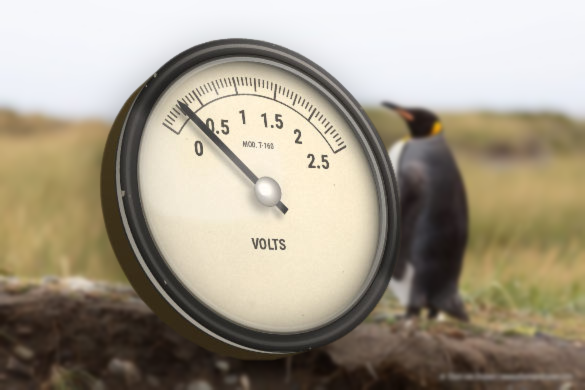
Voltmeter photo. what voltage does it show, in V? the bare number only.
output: 0.25
